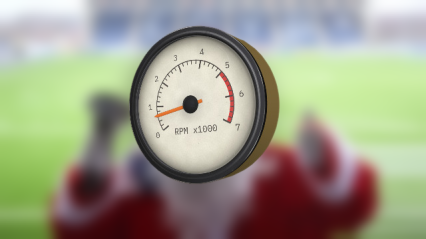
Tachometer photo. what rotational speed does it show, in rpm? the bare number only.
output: 600
